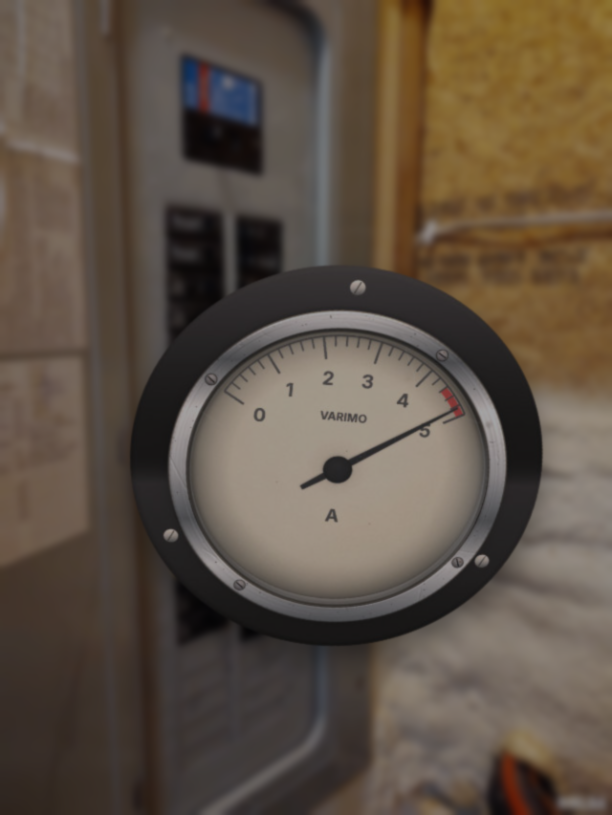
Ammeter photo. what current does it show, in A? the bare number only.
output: 4.8
